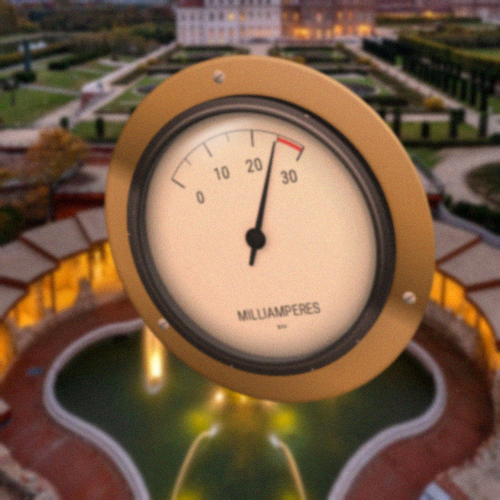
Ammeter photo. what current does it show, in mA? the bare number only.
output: 25
